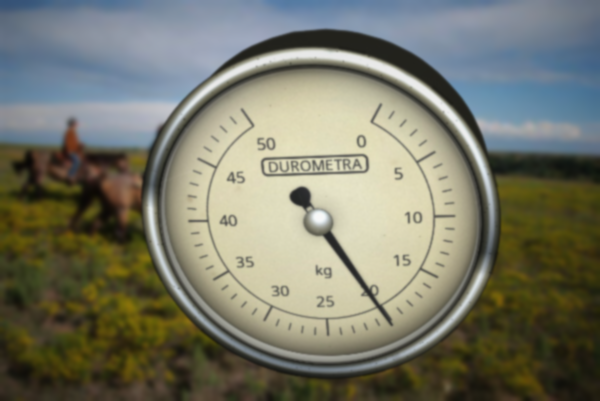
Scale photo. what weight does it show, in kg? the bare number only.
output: 20
